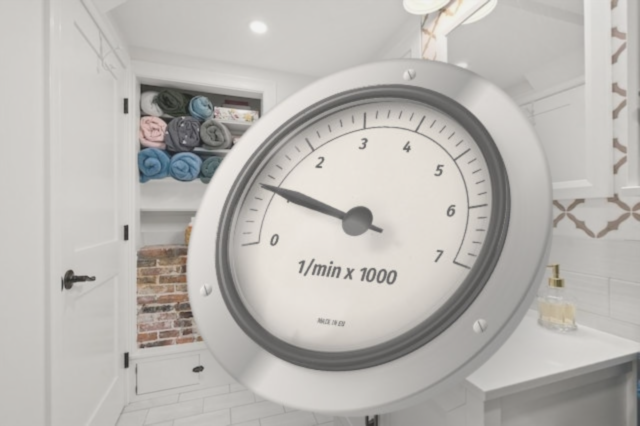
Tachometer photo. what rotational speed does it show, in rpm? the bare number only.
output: 1000
